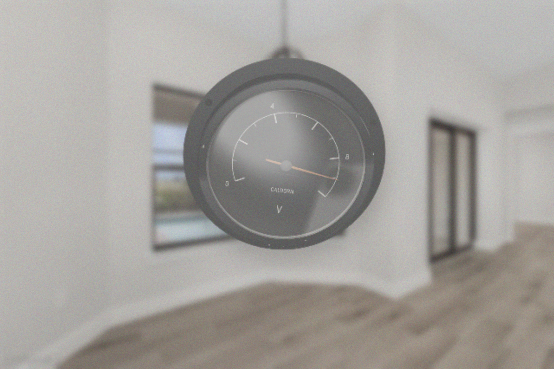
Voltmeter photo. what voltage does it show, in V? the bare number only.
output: 9
